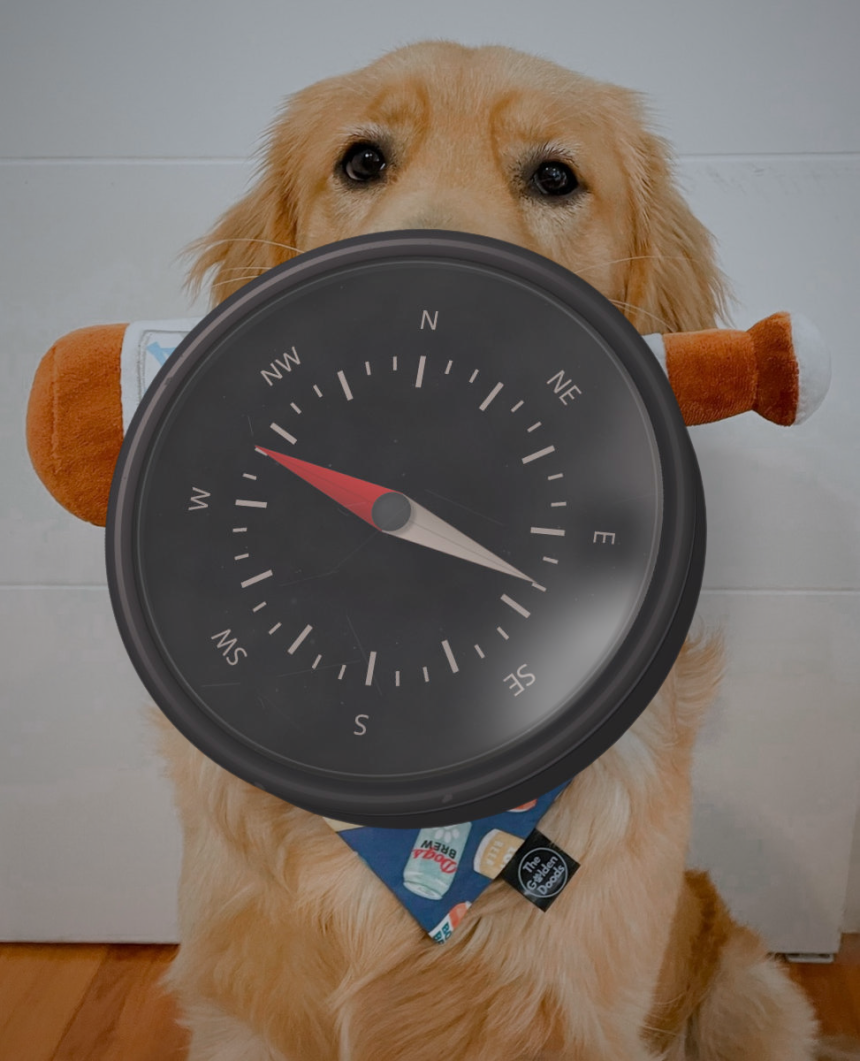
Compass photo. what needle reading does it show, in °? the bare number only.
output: 290
